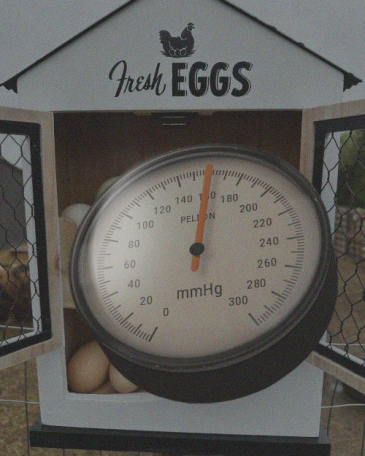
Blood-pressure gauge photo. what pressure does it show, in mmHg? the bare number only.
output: 160
